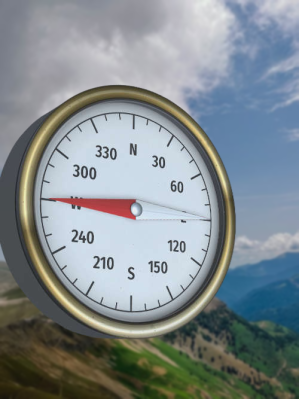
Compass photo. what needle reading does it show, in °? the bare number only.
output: 270
